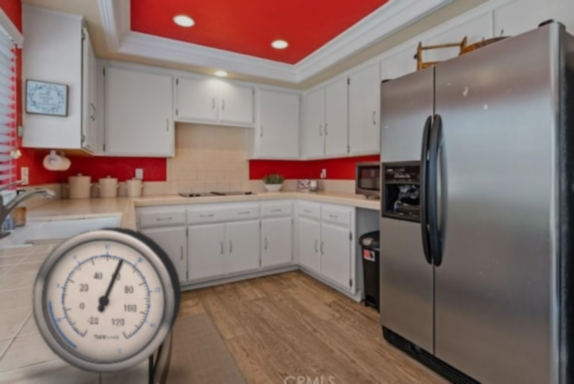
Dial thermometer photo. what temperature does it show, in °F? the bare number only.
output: 60
